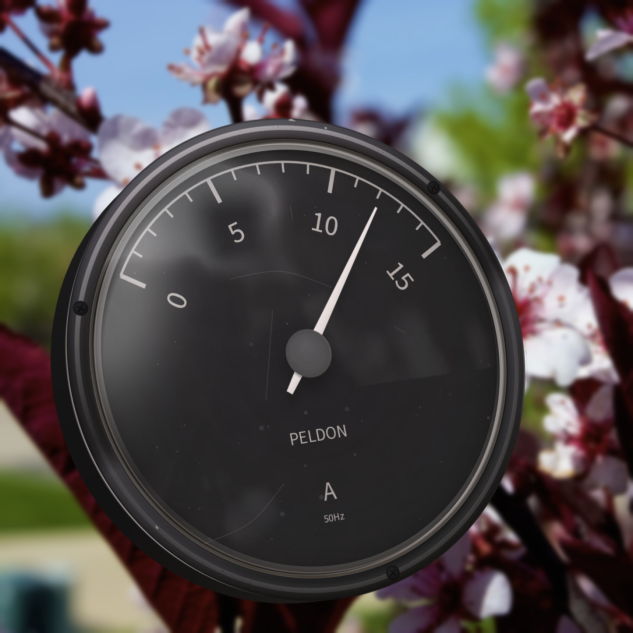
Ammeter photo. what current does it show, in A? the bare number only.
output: 12
